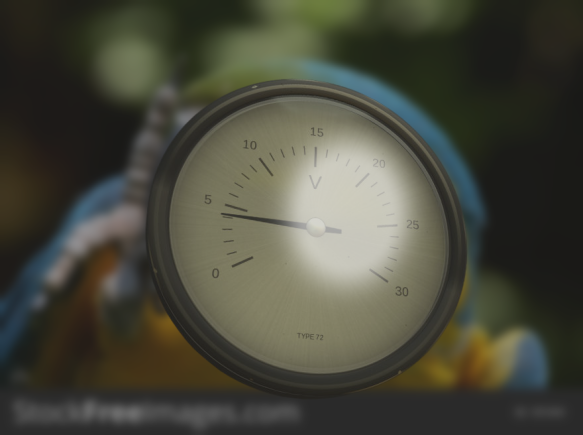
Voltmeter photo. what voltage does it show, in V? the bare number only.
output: 4
